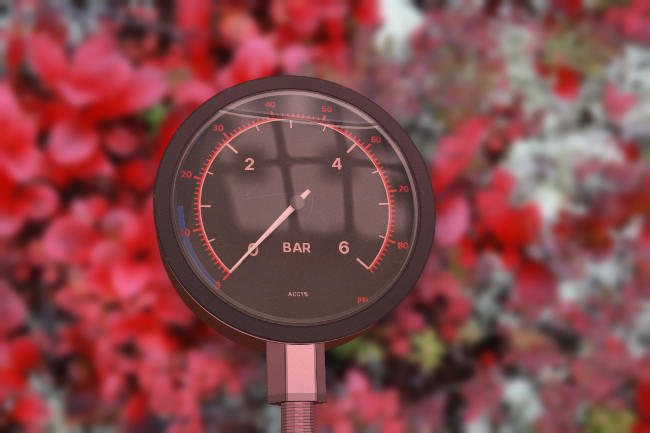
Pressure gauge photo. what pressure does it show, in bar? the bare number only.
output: 0
